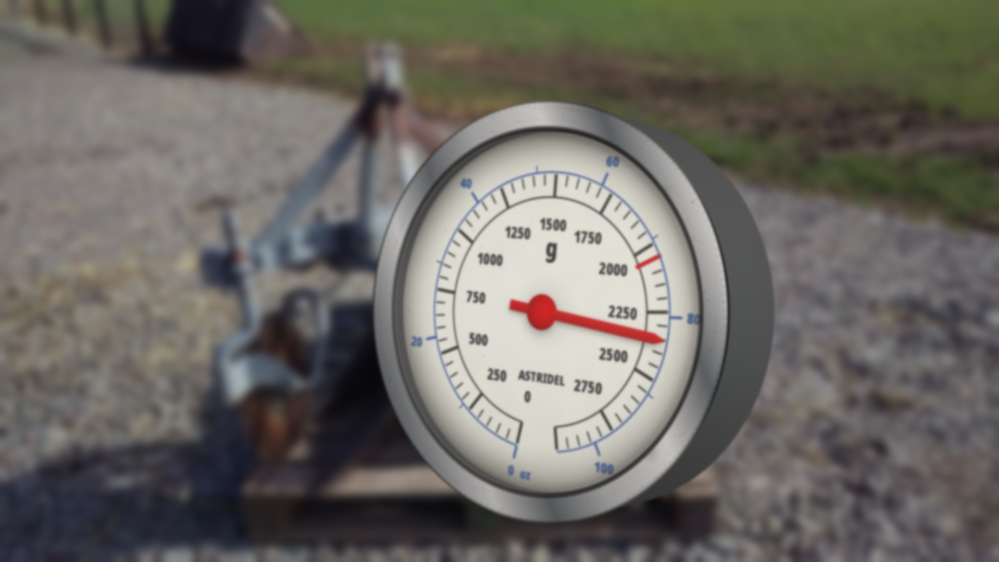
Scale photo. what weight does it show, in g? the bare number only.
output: 2350
